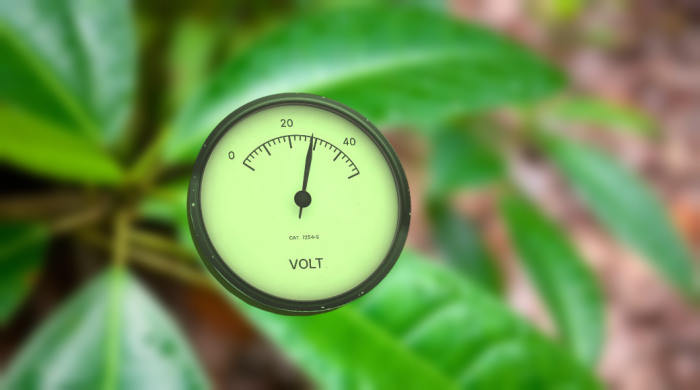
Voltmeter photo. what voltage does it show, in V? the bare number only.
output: 28
